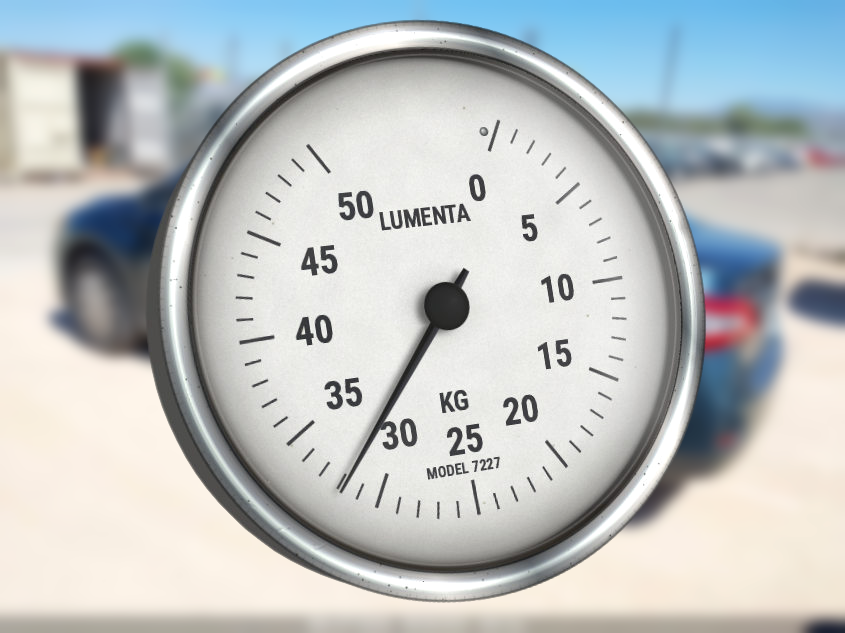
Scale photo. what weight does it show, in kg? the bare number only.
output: 32
